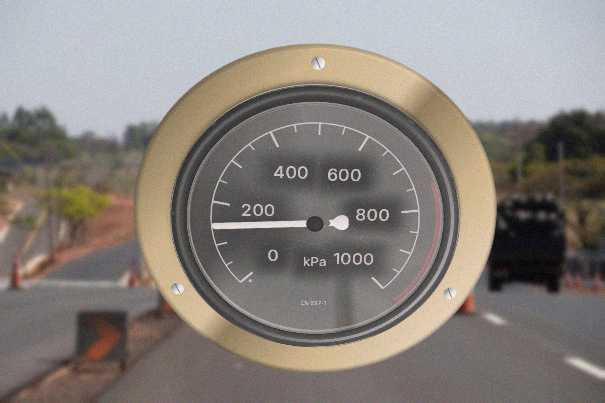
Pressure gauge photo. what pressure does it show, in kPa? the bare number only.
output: 150
